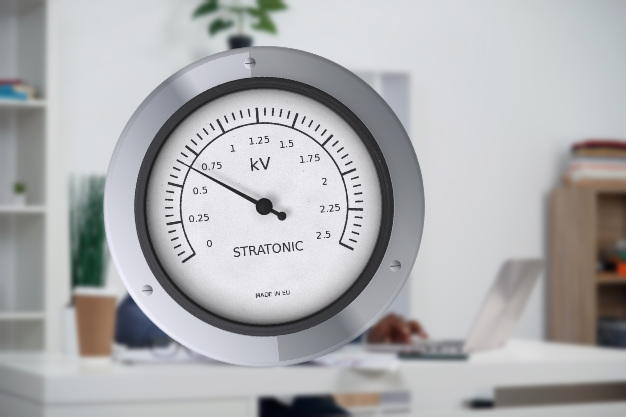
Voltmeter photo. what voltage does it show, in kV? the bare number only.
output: 0.65
